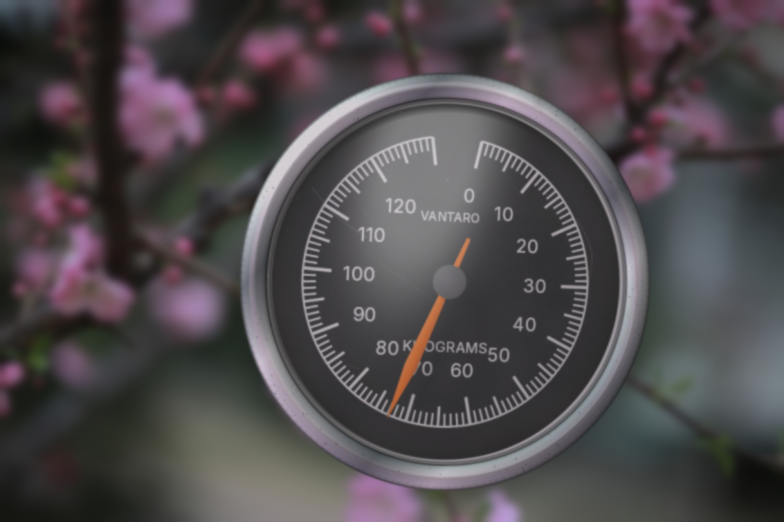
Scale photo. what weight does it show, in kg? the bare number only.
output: 73
